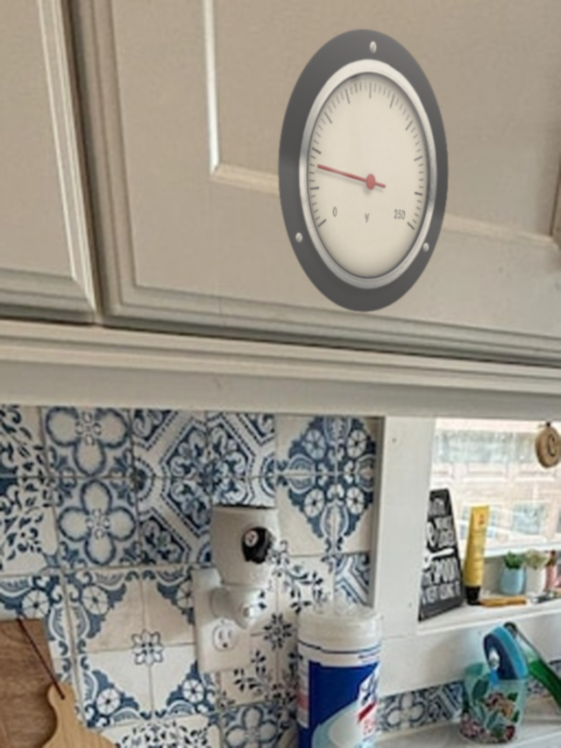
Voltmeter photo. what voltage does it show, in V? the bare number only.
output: 40
